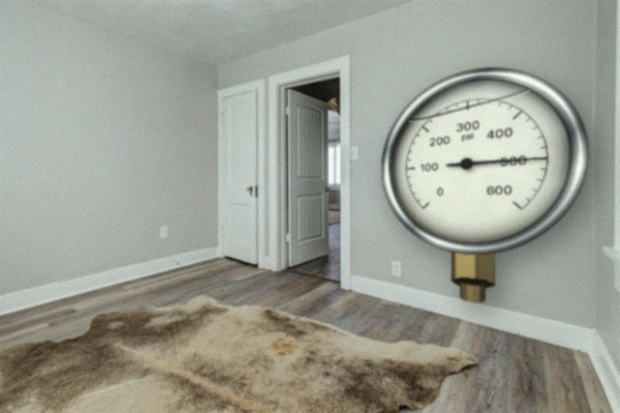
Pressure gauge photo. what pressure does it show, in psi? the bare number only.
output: 500
